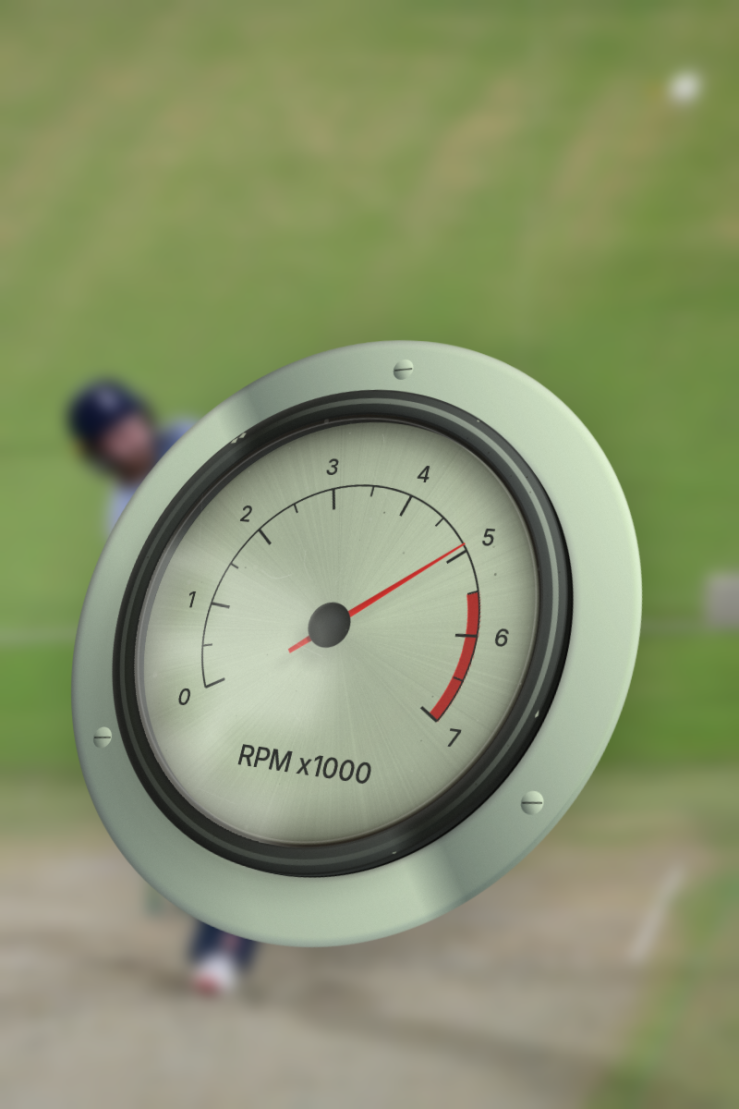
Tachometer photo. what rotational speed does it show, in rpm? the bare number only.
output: 5000
